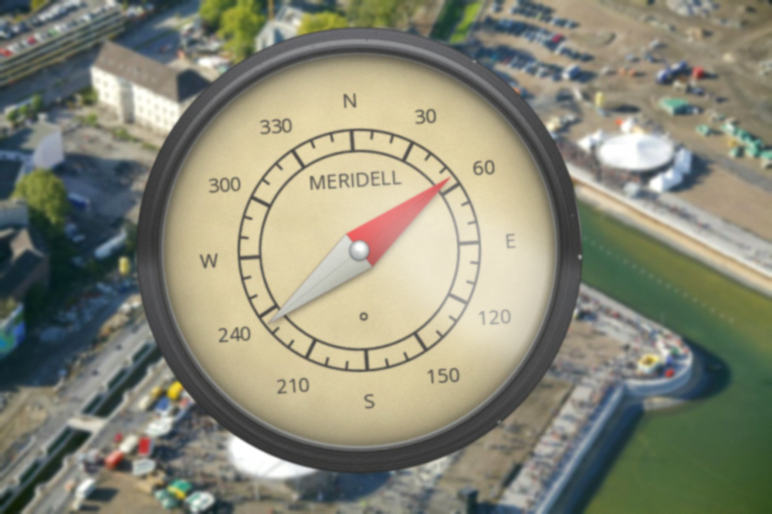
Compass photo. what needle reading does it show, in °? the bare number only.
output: 55
